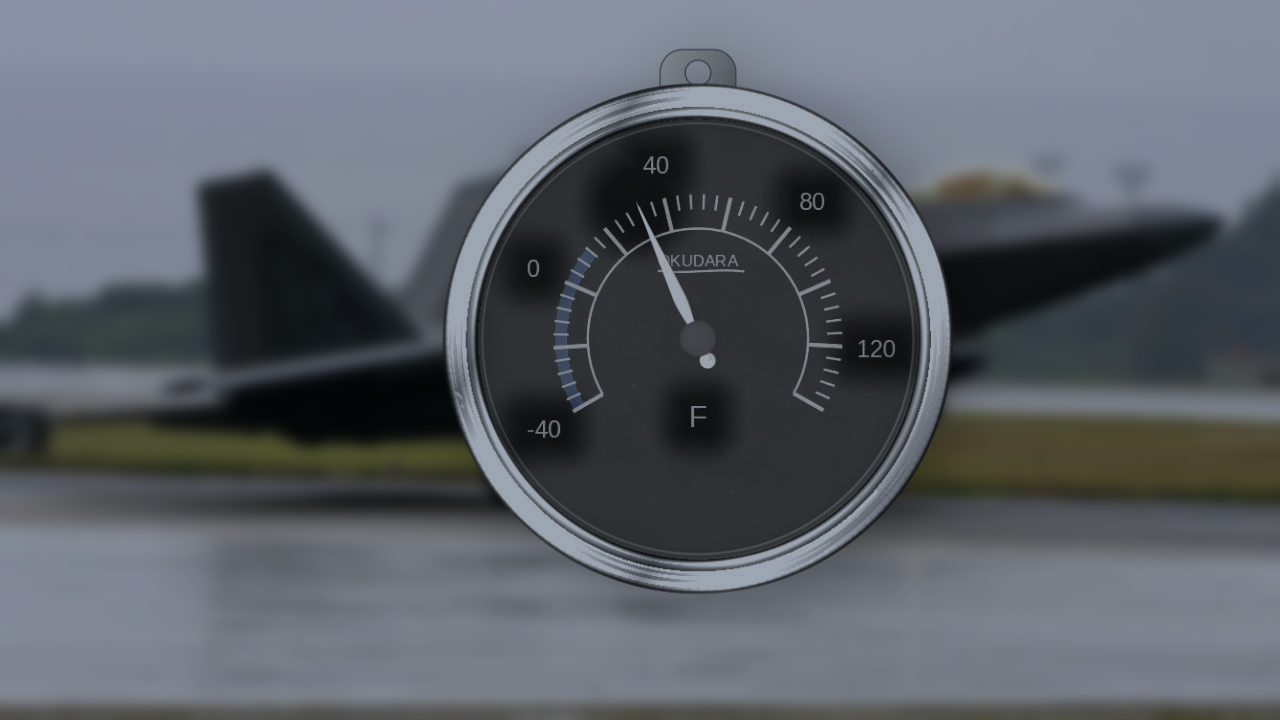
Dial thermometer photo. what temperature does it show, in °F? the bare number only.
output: 32
